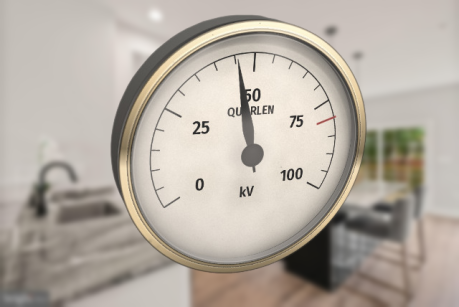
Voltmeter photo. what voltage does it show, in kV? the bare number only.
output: 45
